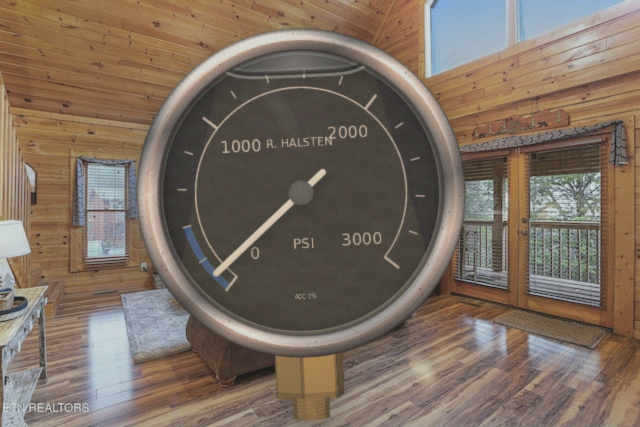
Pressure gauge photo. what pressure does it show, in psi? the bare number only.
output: 100
